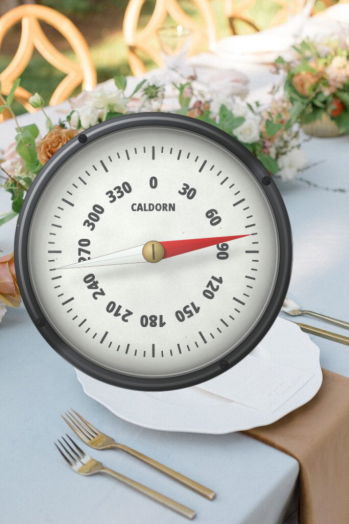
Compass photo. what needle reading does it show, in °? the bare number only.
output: 80
